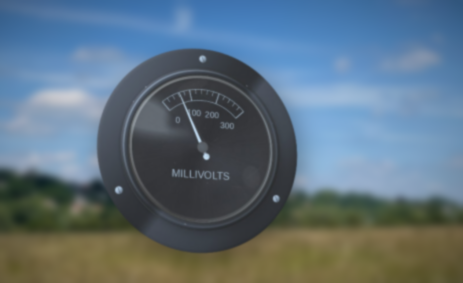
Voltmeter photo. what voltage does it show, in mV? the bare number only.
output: 60
